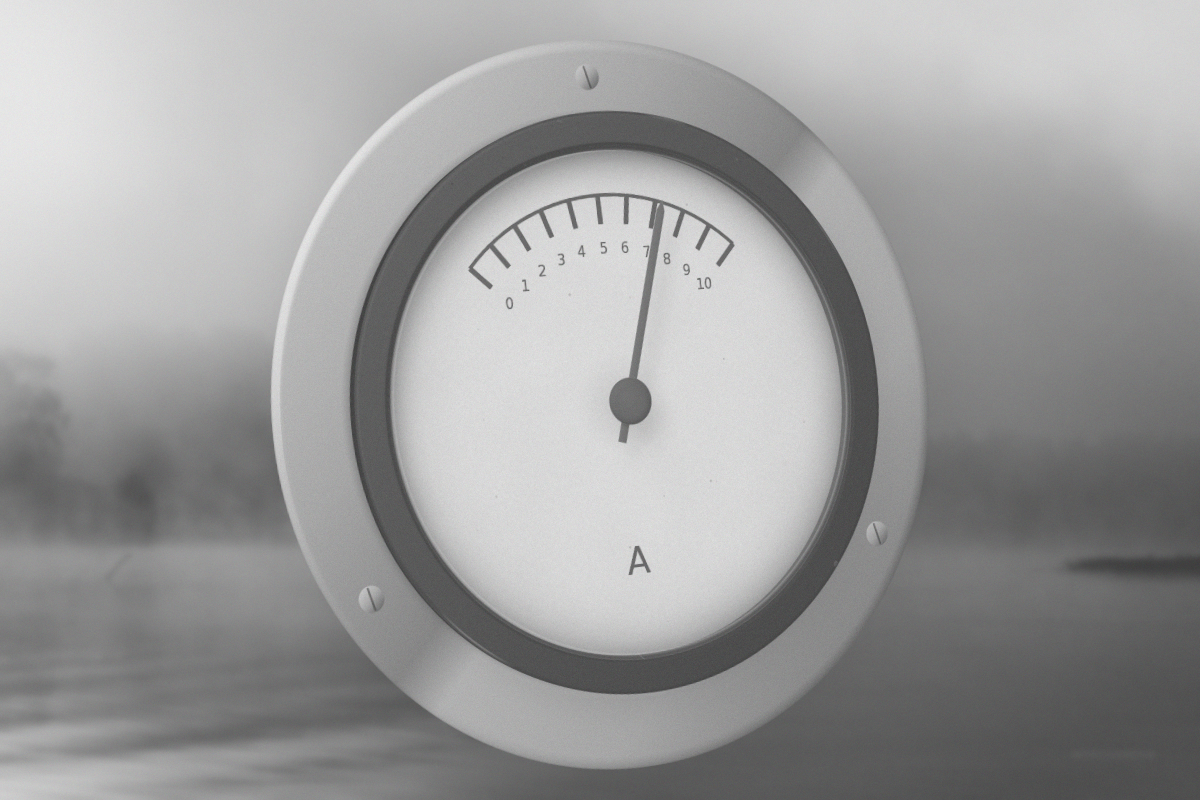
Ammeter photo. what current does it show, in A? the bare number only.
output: 7
